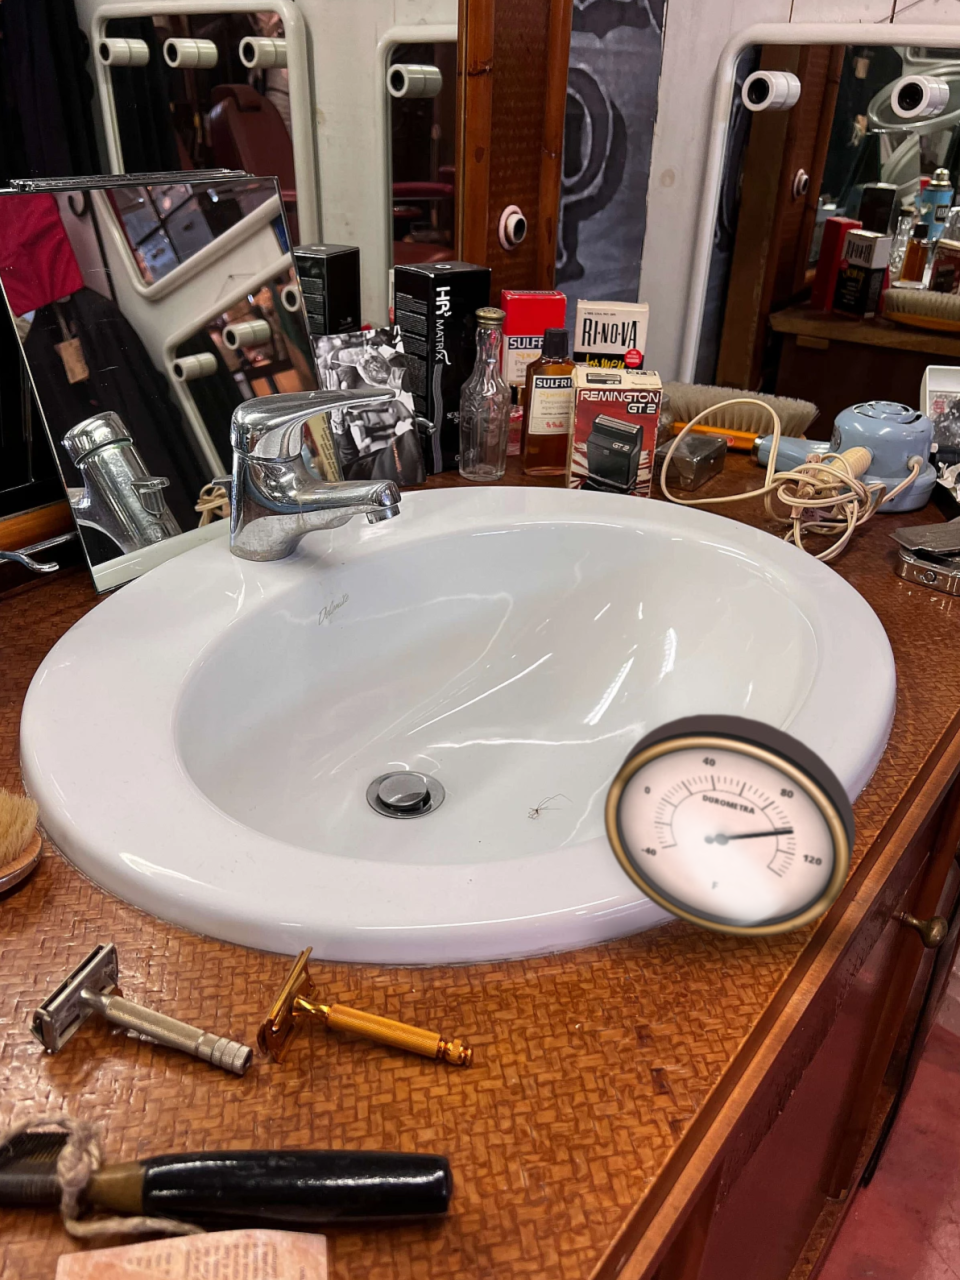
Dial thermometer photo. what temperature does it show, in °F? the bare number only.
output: 100
